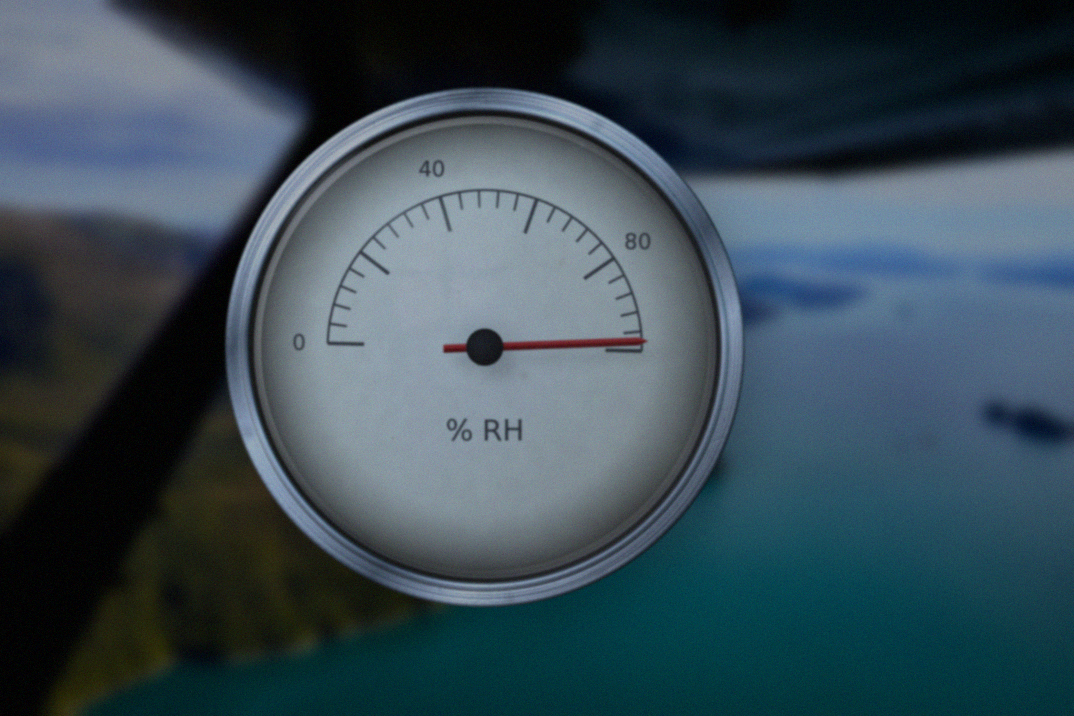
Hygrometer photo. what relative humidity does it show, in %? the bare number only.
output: 98
